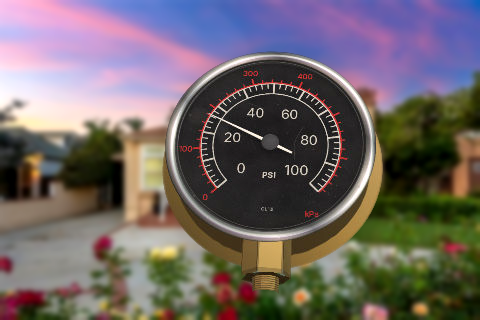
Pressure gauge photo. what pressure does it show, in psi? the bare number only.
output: 26
